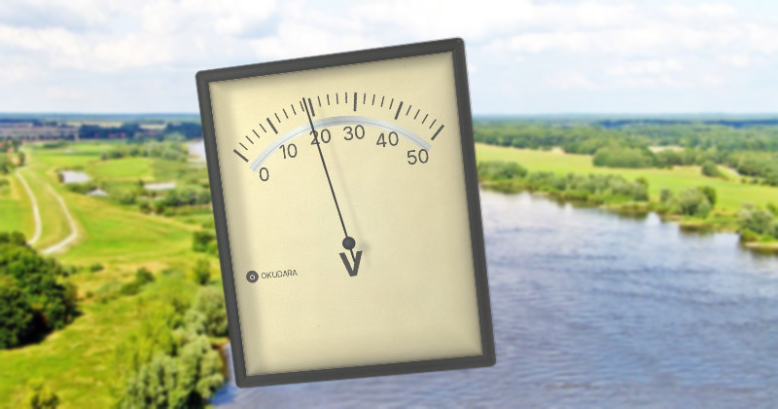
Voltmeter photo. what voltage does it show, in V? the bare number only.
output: 19
